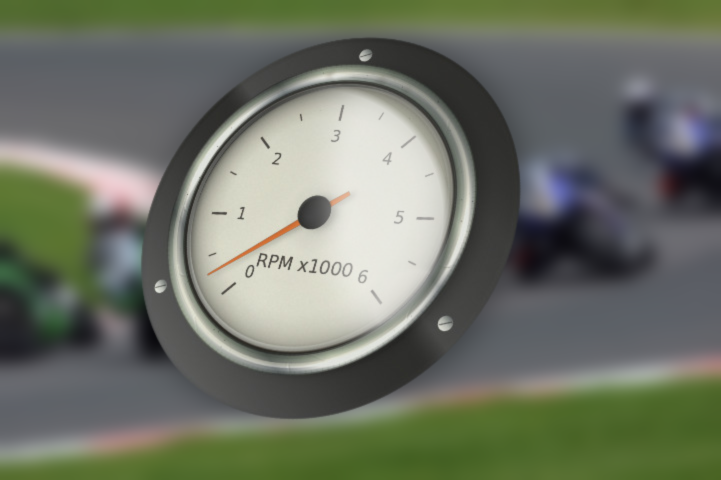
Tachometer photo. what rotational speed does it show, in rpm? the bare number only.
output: 250
